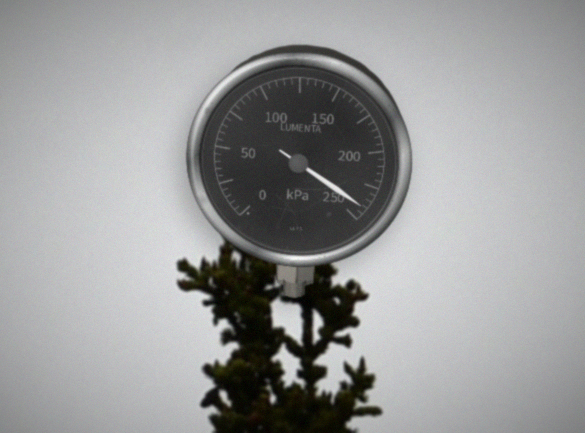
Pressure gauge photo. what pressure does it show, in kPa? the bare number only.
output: 240
